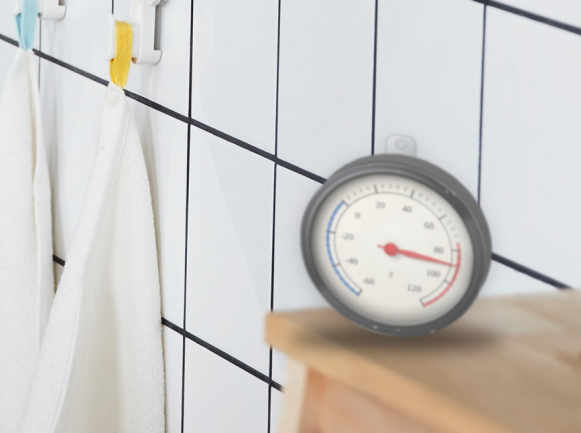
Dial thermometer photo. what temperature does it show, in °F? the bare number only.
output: 88
